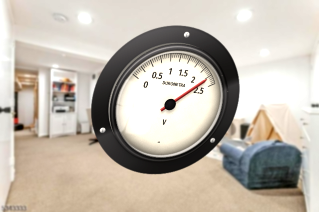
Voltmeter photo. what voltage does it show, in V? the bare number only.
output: 2.25
